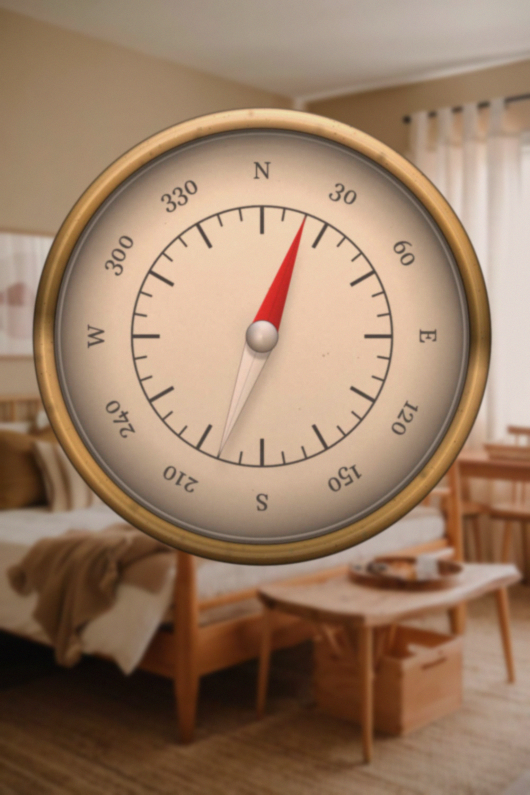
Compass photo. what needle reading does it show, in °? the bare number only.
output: 20
